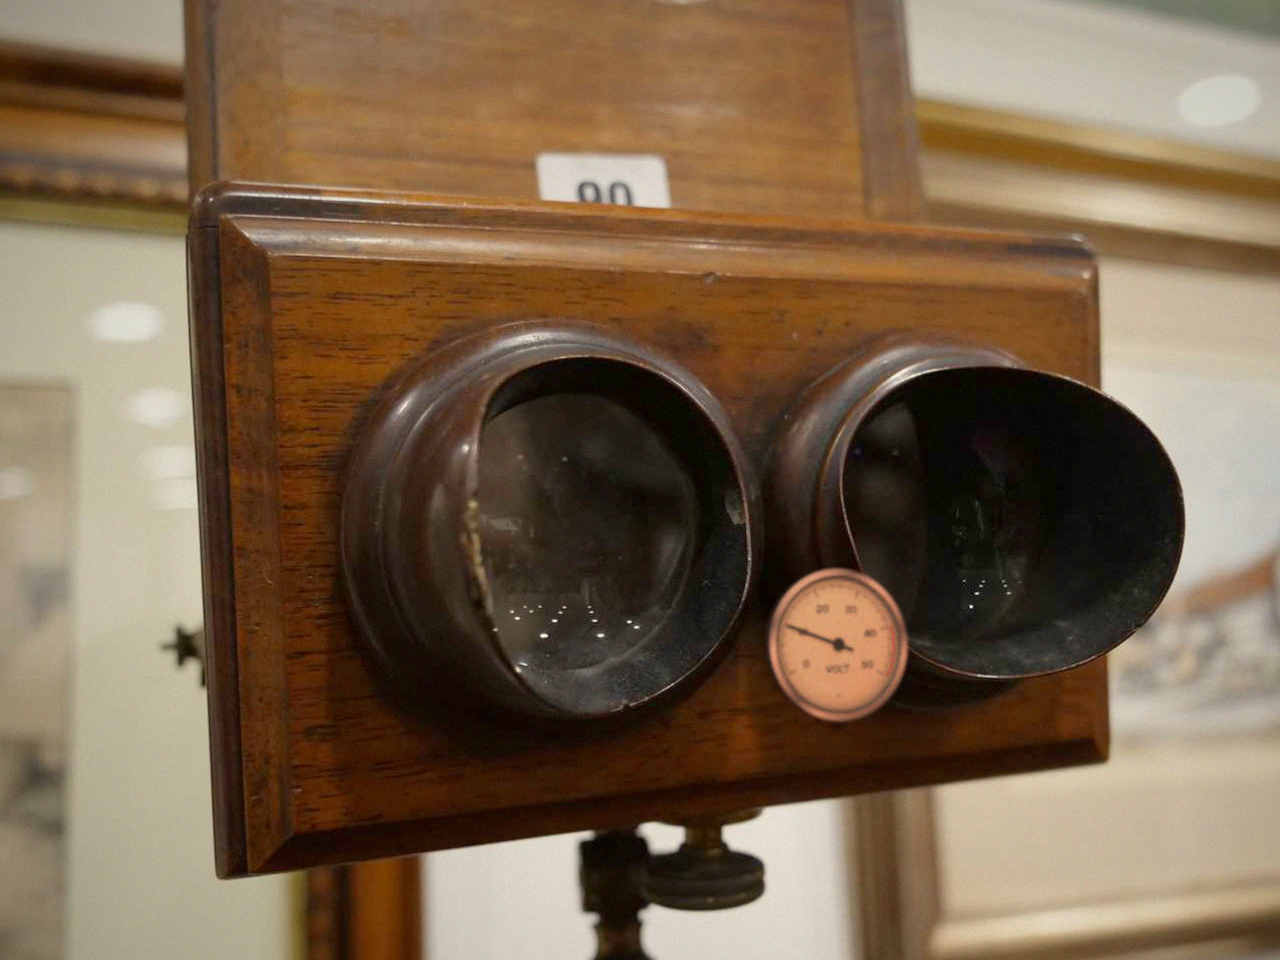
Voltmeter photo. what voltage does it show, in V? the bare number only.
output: 10
